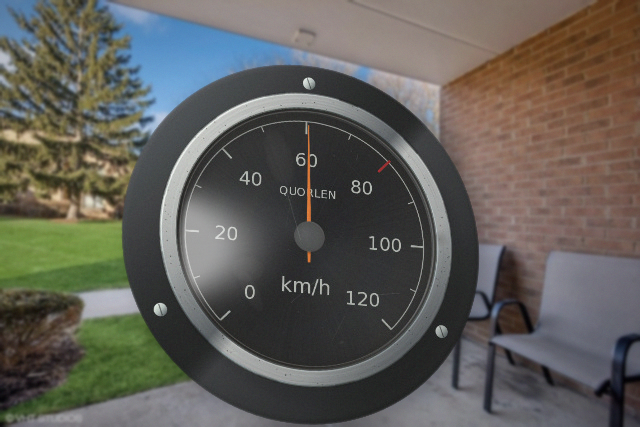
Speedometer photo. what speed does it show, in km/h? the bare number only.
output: 60
